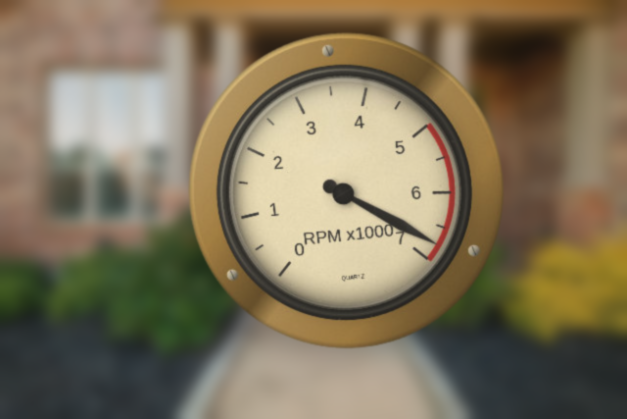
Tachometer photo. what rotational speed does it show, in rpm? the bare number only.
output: 6750
